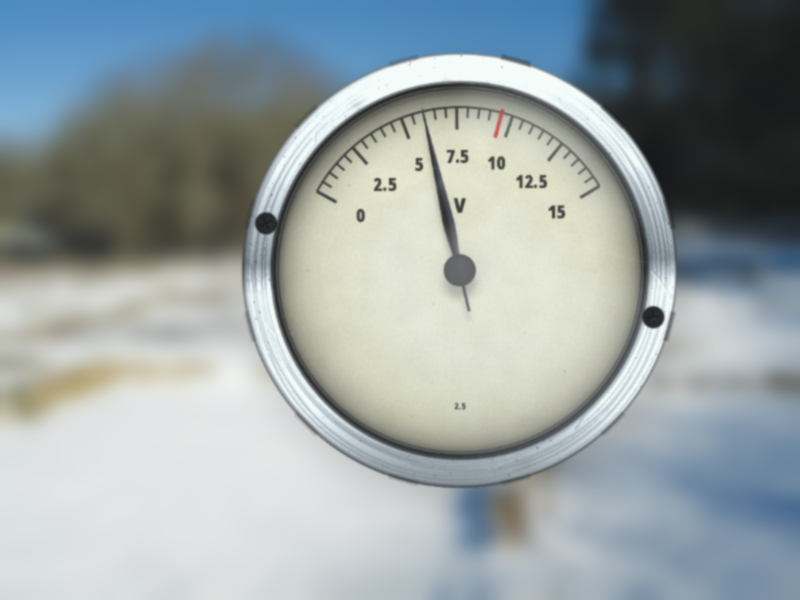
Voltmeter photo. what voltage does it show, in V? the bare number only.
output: 6
